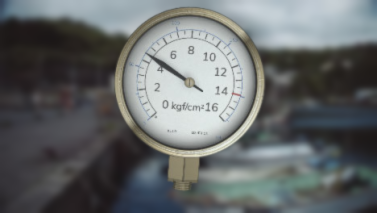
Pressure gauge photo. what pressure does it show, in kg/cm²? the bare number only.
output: 4.5
